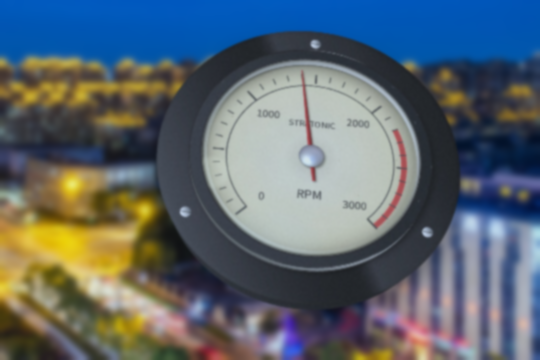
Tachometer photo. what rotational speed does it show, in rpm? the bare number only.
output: 1400
